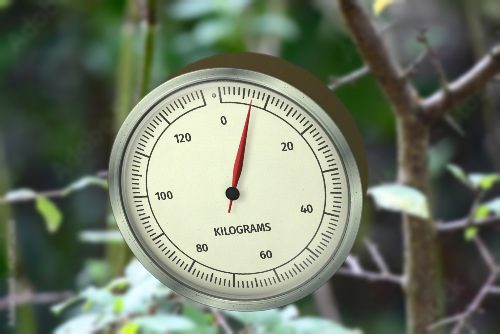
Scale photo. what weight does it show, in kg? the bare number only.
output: 7
